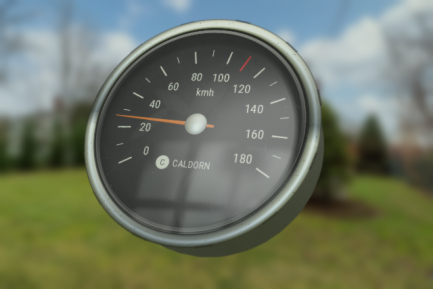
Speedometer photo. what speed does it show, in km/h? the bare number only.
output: 25
